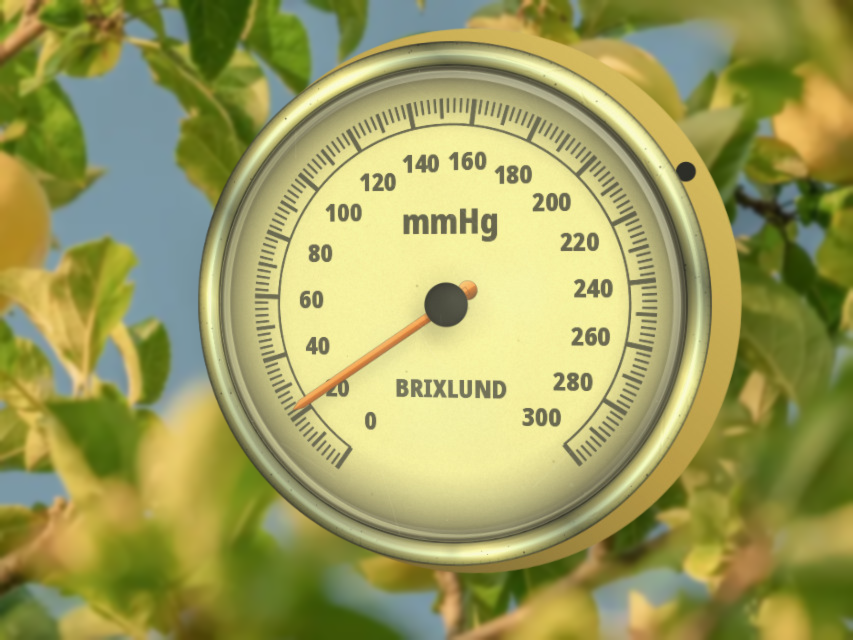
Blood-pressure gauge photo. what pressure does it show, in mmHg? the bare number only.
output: 22
